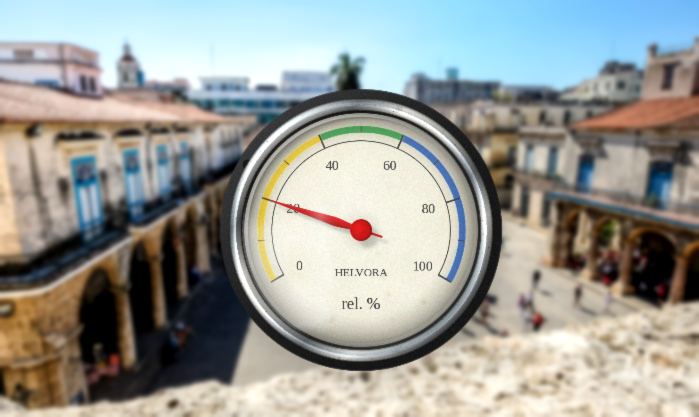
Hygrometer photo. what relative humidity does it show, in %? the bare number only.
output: 20
